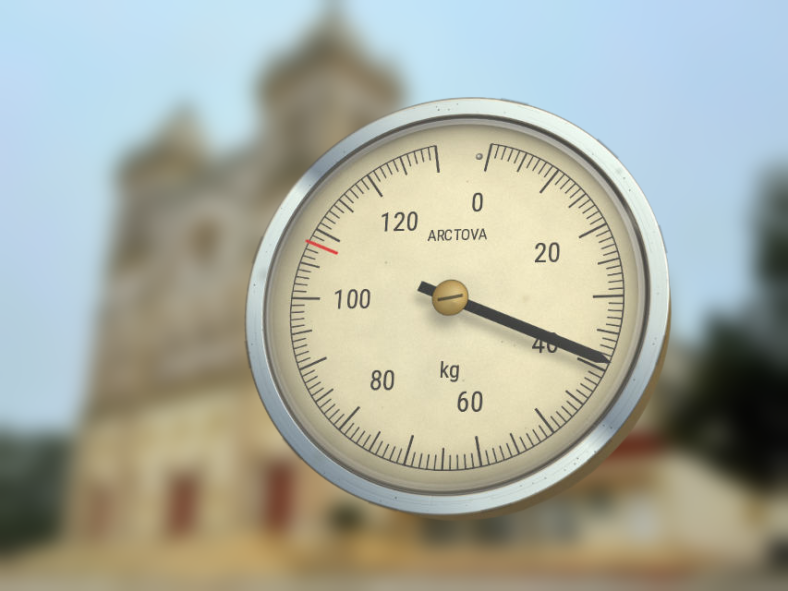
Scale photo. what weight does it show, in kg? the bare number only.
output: 39
